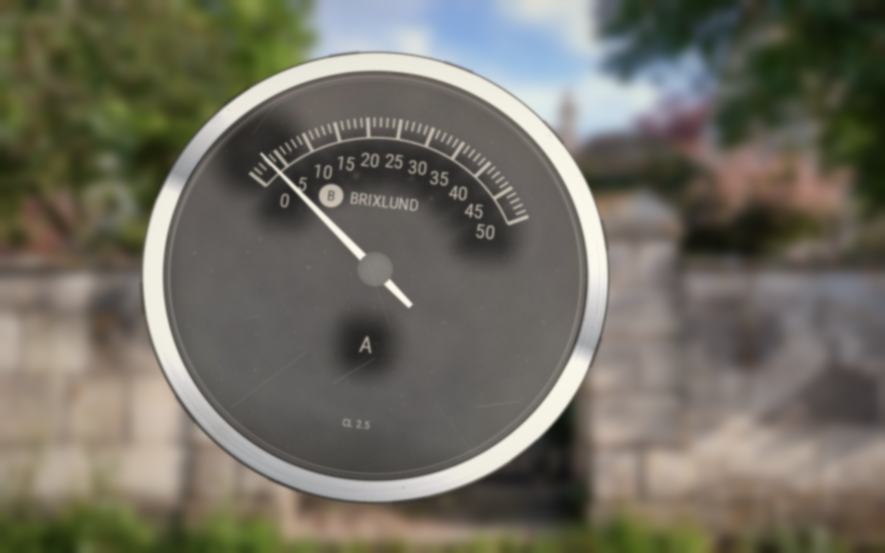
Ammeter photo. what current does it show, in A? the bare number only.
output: 3
